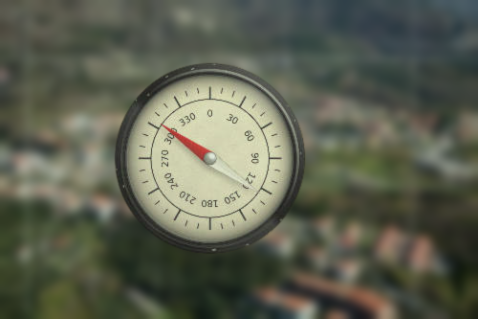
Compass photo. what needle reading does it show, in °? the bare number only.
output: 305
